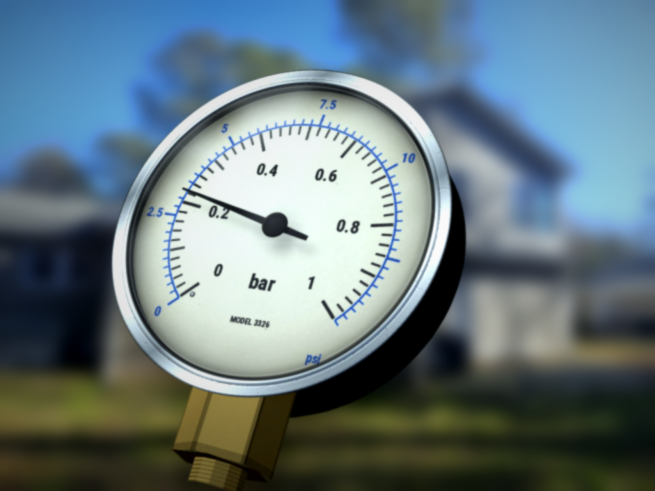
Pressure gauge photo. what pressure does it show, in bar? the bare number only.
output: 0.22
